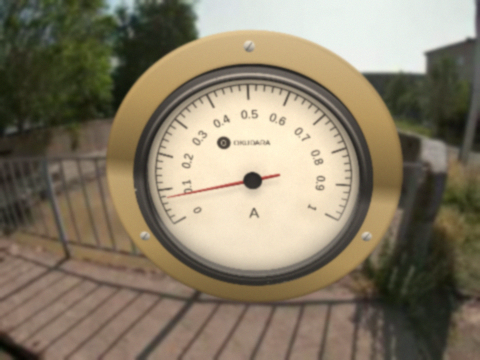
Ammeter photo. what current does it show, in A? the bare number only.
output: 0.08
